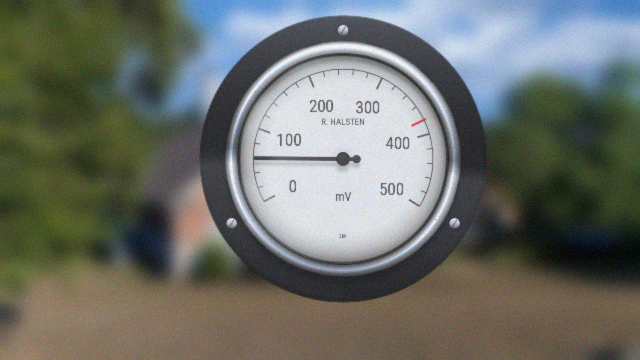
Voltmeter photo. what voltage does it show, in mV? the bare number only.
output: 60
